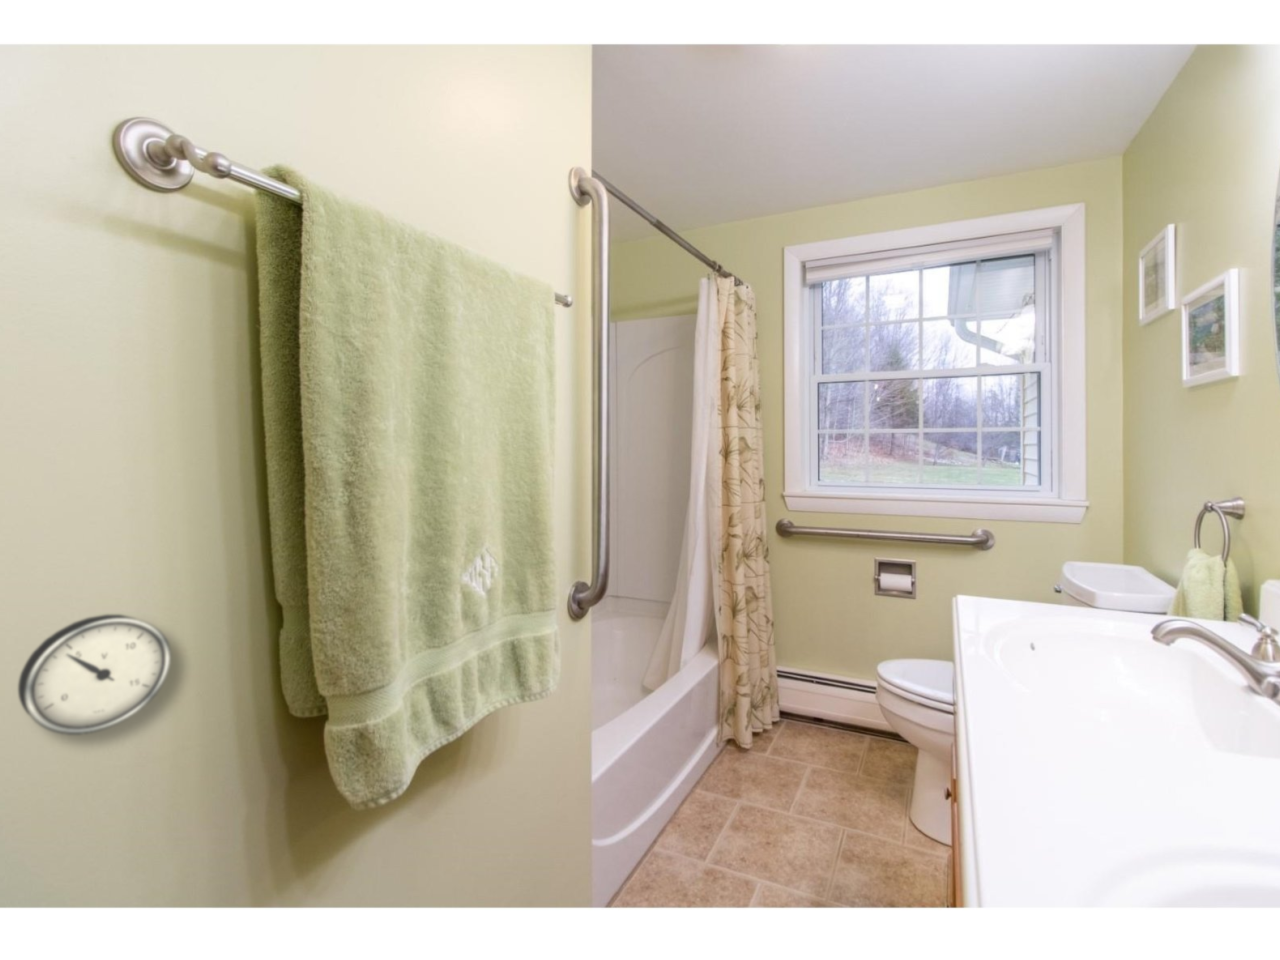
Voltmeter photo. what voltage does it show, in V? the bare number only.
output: 4.5
